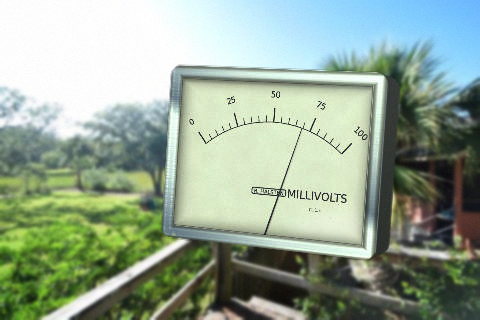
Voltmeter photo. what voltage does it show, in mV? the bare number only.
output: 70
